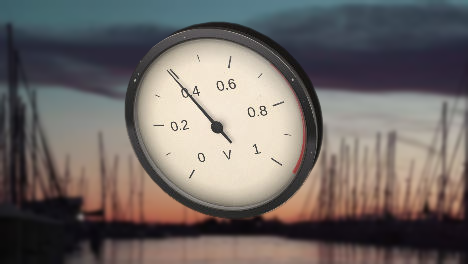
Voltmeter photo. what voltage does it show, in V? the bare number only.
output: 0.4
